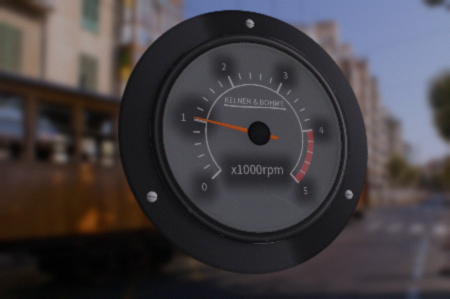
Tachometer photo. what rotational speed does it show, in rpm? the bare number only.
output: 1000
